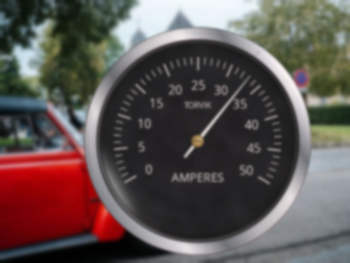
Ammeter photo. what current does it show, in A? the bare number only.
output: 33
